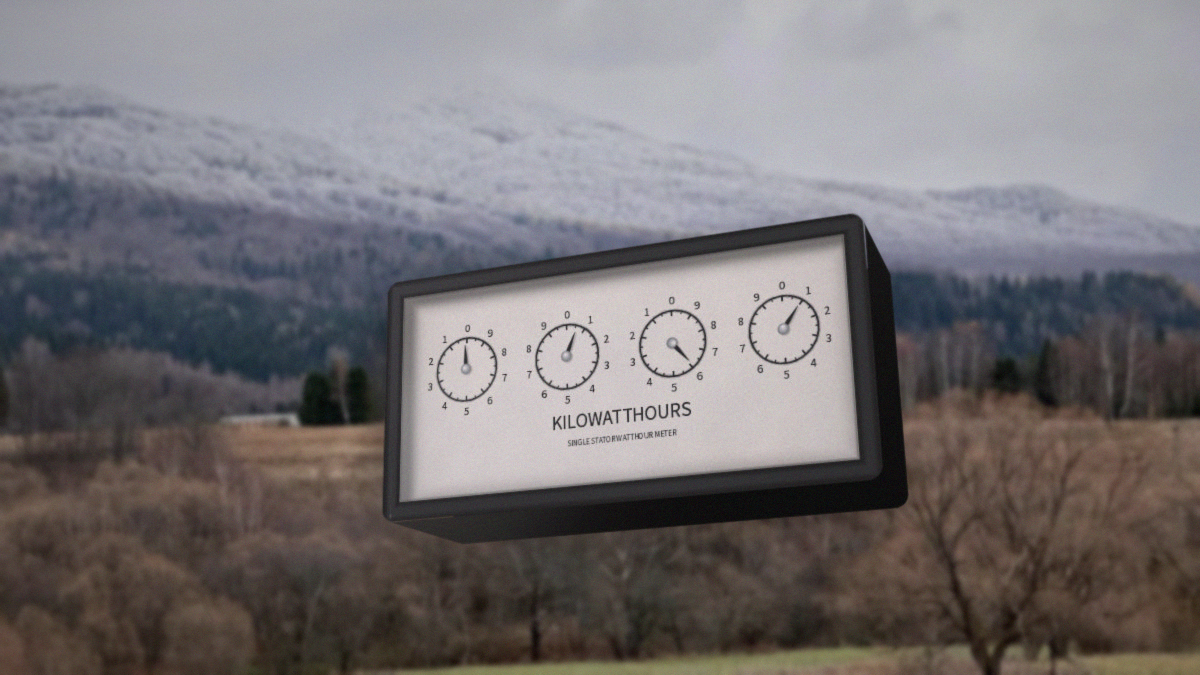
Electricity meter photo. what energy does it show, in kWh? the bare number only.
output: 61
